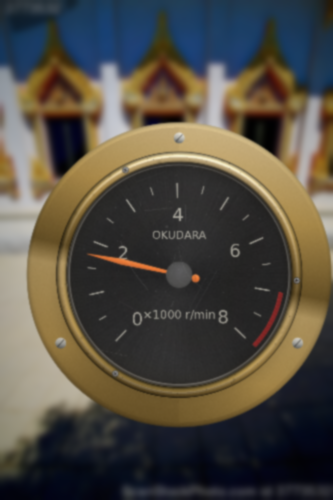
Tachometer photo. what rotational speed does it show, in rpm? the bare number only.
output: 1750
